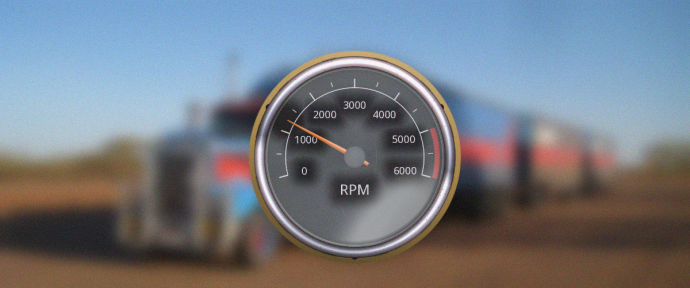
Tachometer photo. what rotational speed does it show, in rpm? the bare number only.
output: 1250
